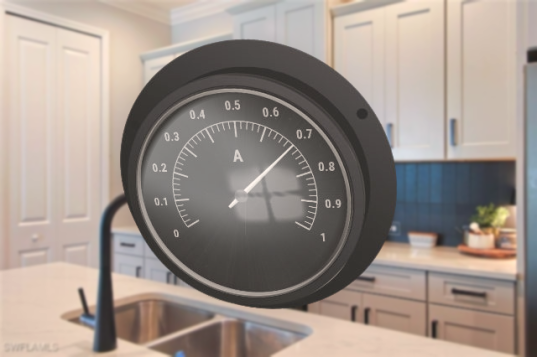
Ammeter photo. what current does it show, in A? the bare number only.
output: 0.7
